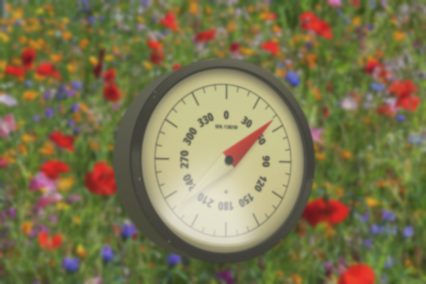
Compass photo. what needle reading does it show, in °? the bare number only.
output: 50
